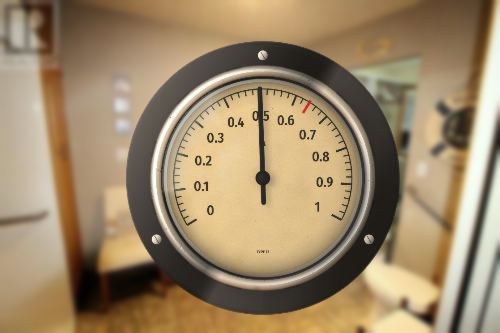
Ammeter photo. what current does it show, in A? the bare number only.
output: 0.5
